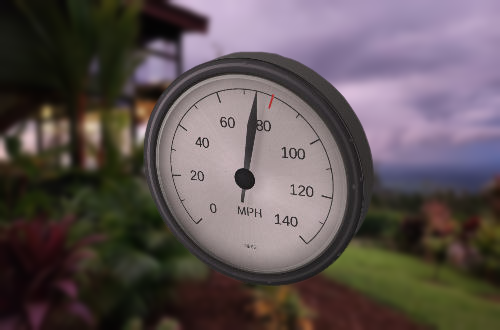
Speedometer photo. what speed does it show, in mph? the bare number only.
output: 75
